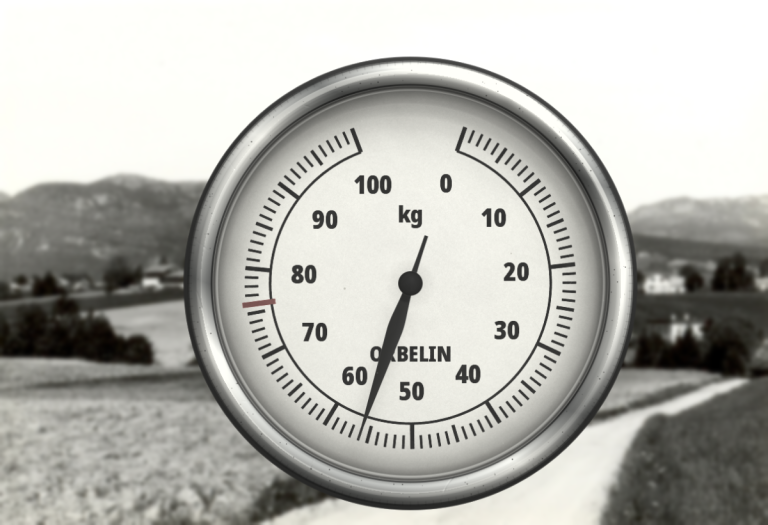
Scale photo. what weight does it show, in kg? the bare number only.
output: 56
